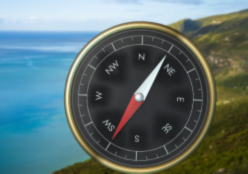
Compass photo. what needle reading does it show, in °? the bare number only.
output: 210
